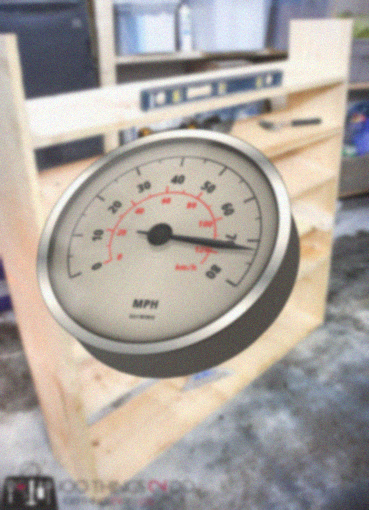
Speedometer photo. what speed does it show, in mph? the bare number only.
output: 72.5
